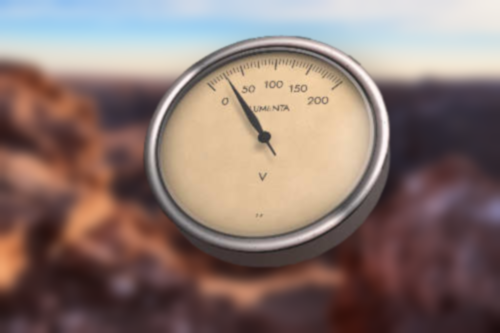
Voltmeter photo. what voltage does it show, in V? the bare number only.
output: 25
